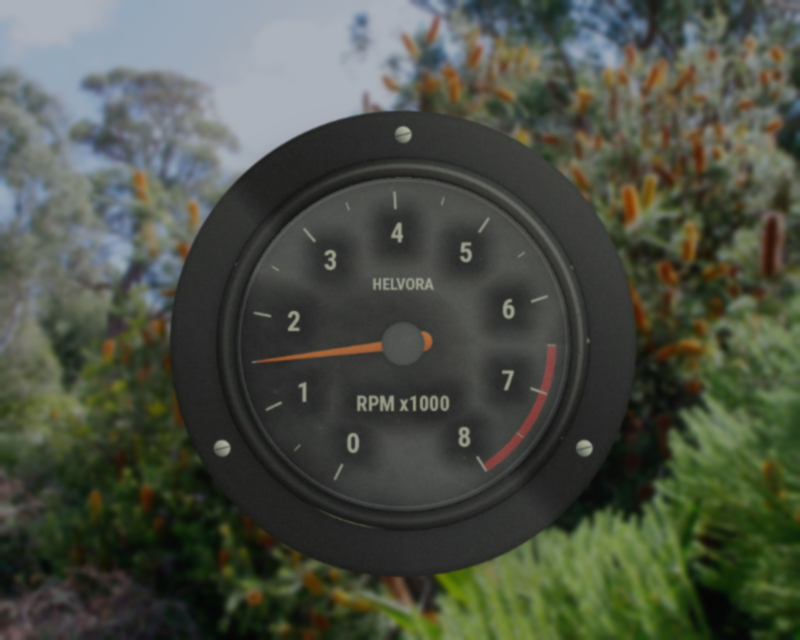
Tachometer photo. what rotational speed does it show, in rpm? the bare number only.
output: 1500
